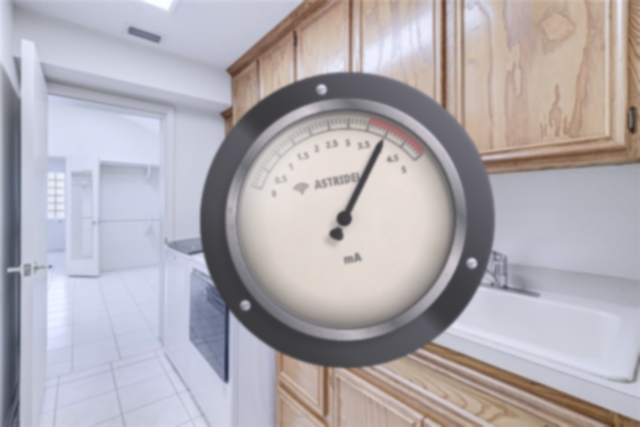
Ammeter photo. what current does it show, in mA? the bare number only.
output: 4
